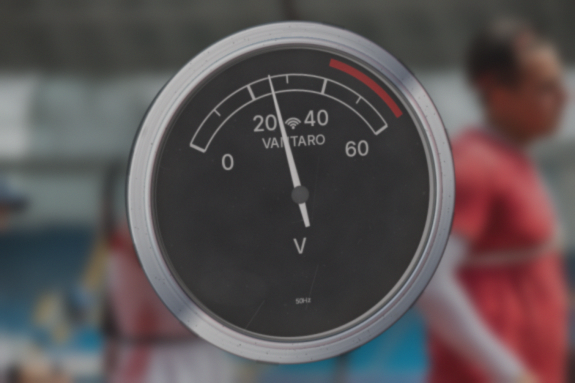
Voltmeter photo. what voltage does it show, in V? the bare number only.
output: 25
